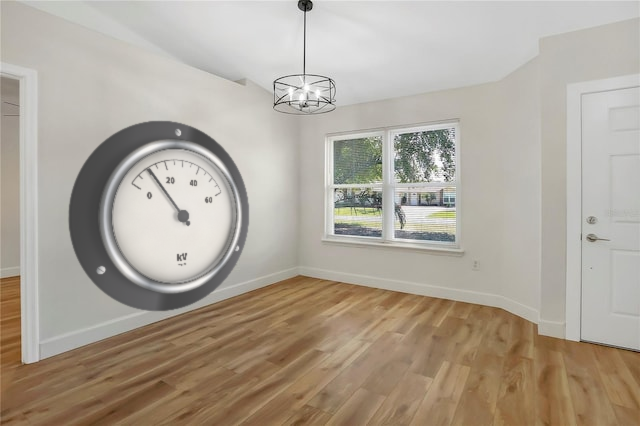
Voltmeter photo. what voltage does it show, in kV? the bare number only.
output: 10
